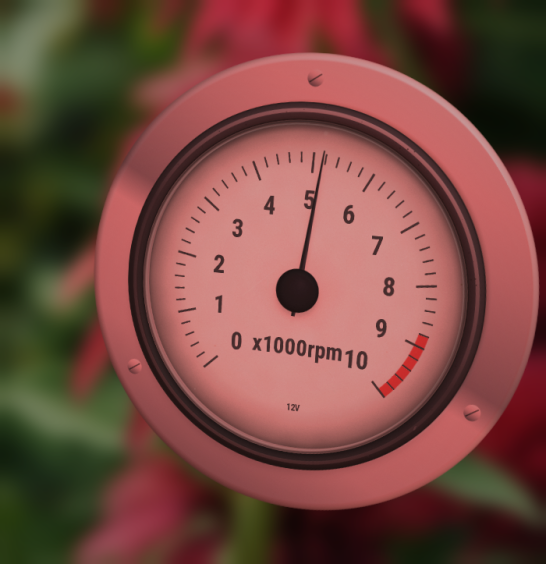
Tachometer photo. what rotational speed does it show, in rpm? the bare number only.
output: 5200
